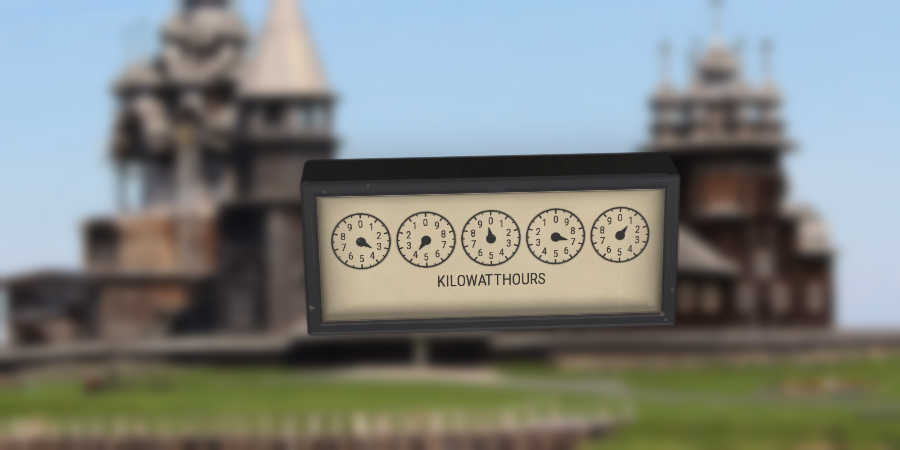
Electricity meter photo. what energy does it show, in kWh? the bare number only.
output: 33971
